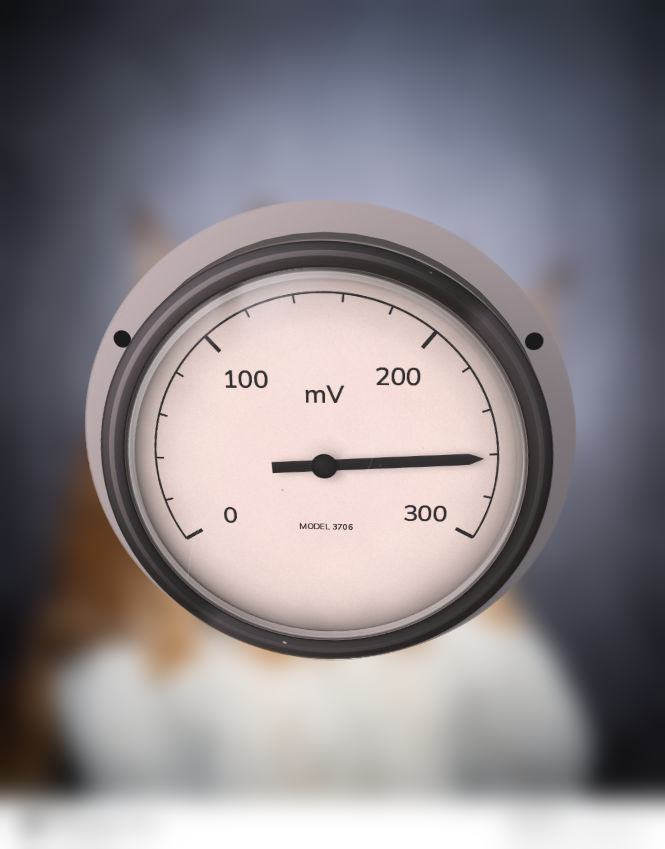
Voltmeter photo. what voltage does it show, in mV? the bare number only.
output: 260
